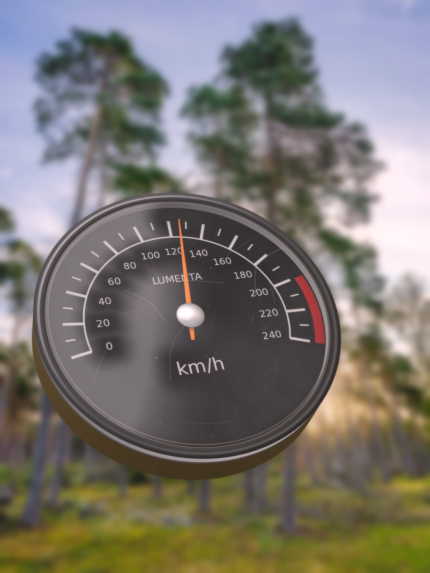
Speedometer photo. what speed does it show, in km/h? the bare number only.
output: 125
